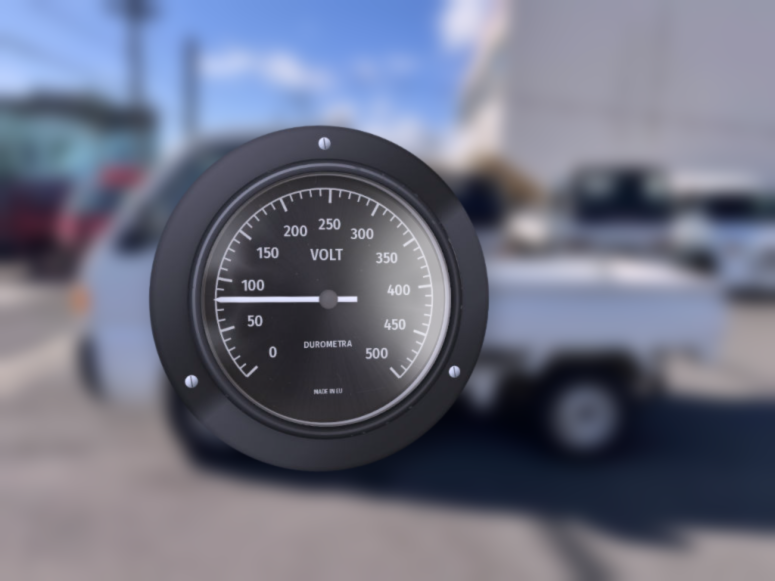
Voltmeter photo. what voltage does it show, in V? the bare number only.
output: 80
